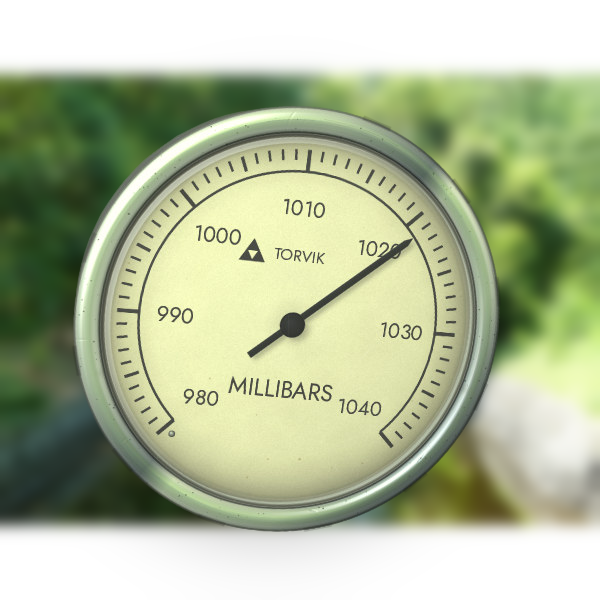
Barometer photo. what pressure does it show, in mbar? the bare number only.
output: 1021
